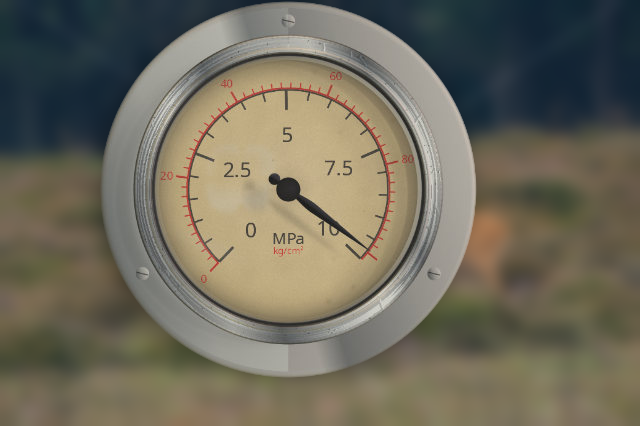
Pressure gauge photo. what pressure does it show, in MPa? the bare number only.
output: 9.75
